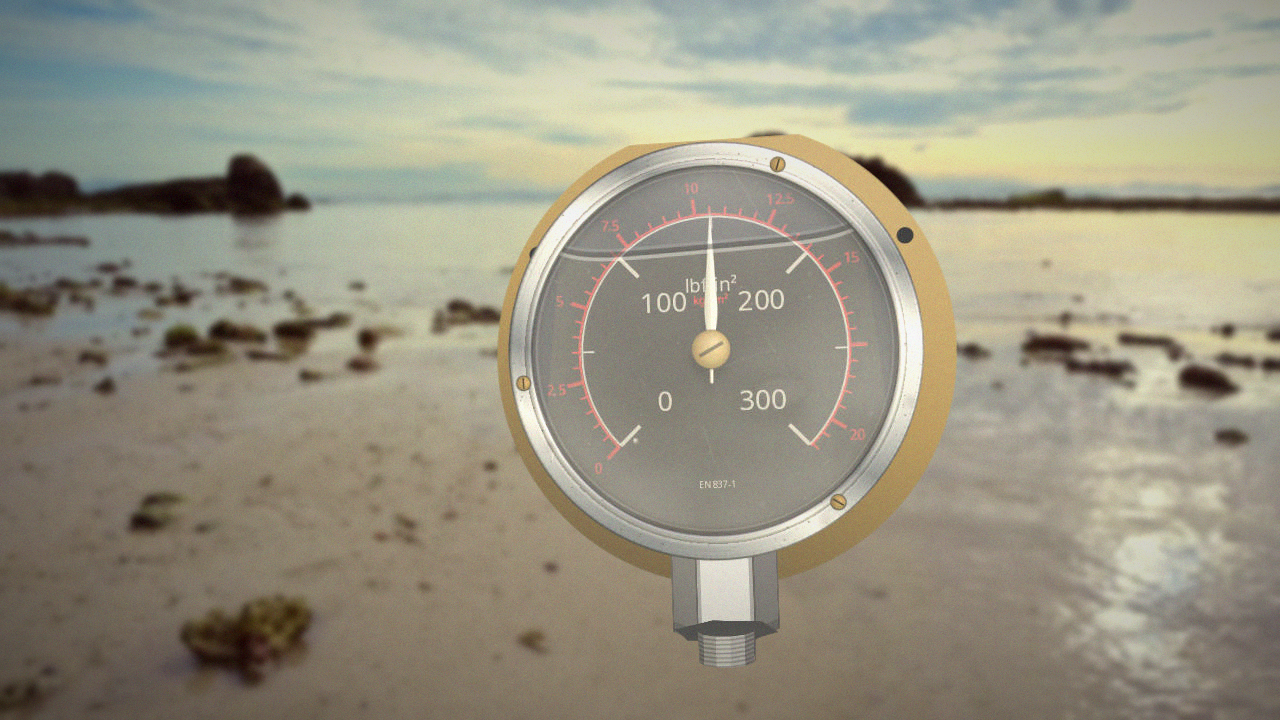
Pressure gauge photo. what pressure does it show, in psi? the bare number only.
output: 150
